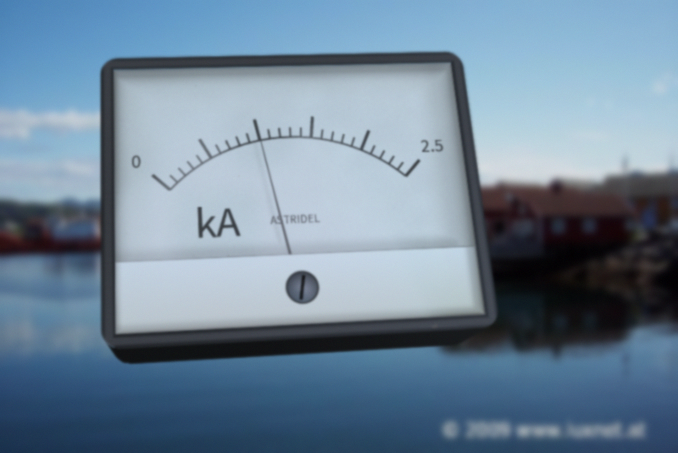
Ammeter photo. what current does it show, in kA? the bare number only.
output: 1
